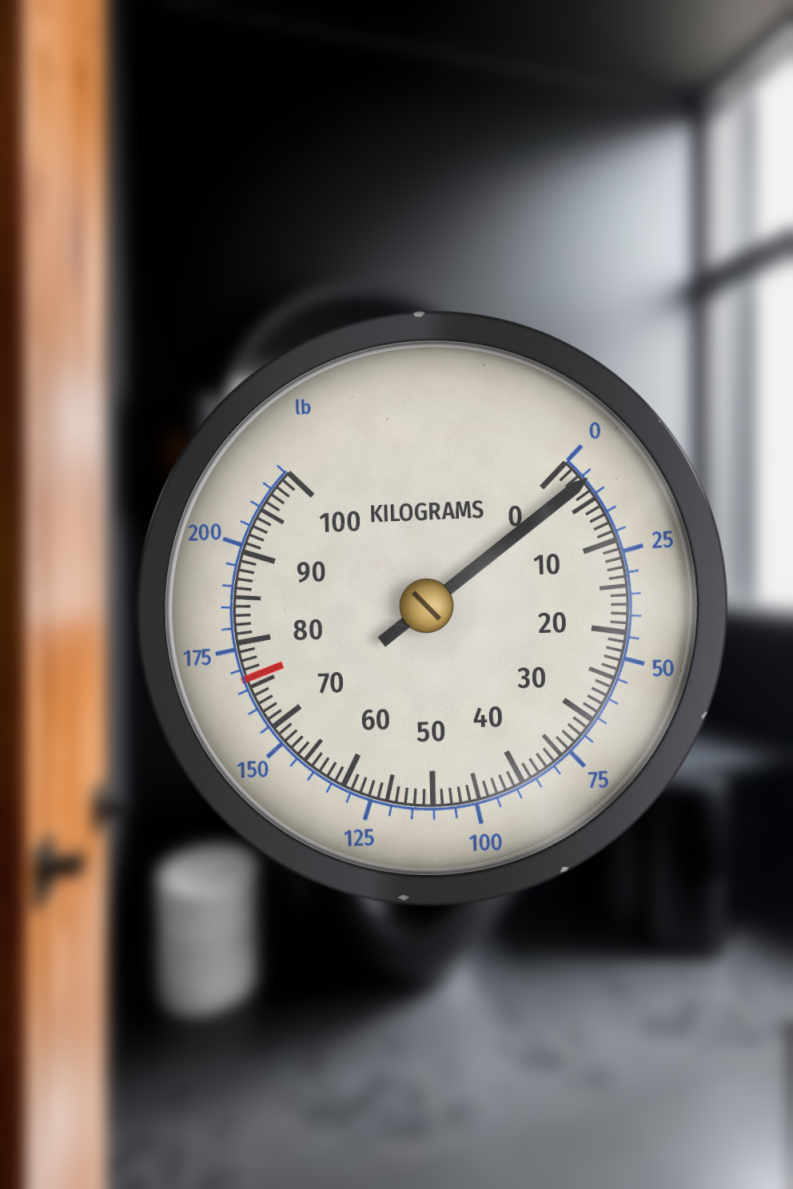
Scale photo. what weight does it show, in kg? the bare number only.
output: 3
